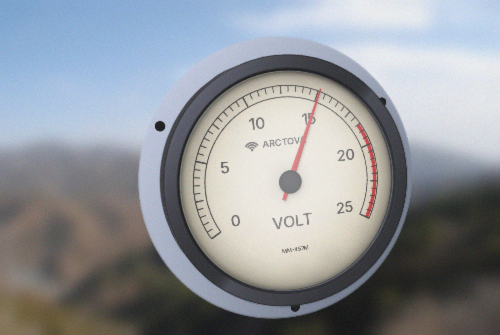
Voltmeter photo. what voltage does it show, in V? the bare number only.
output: 15
